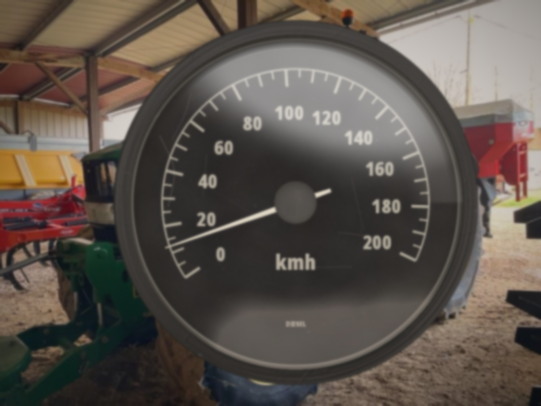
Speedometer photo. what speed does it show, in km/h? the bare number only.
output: 12.5
